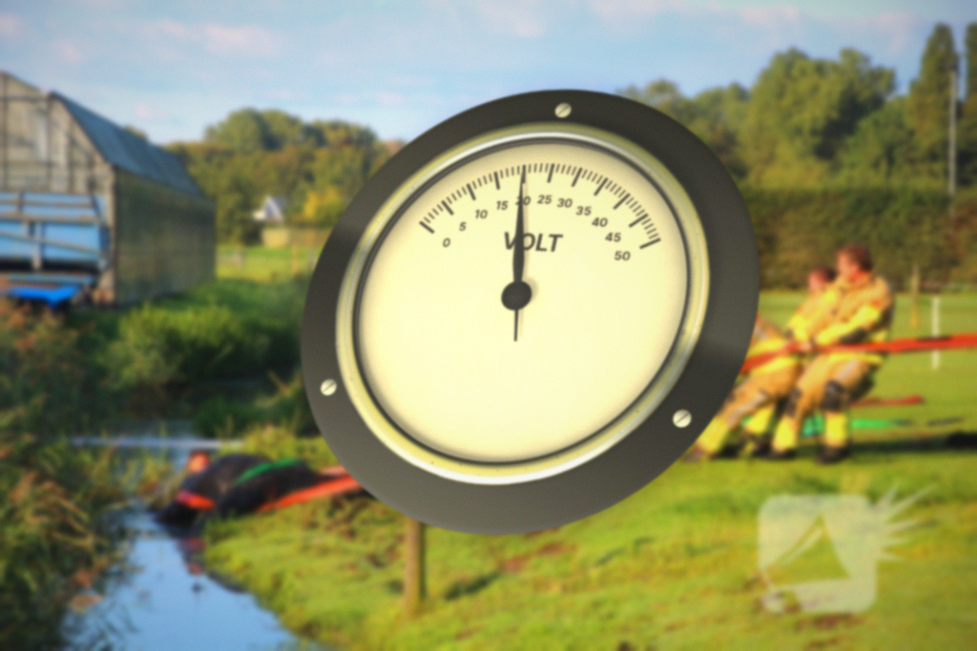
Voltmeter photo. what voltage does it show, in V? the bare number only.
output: 20
